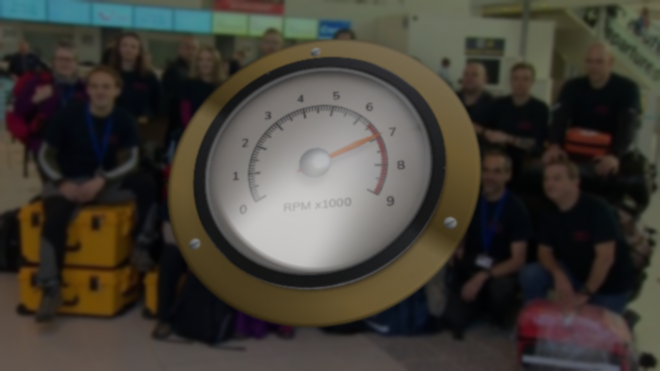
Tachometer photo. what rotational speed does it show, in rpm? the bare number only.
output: 7000
